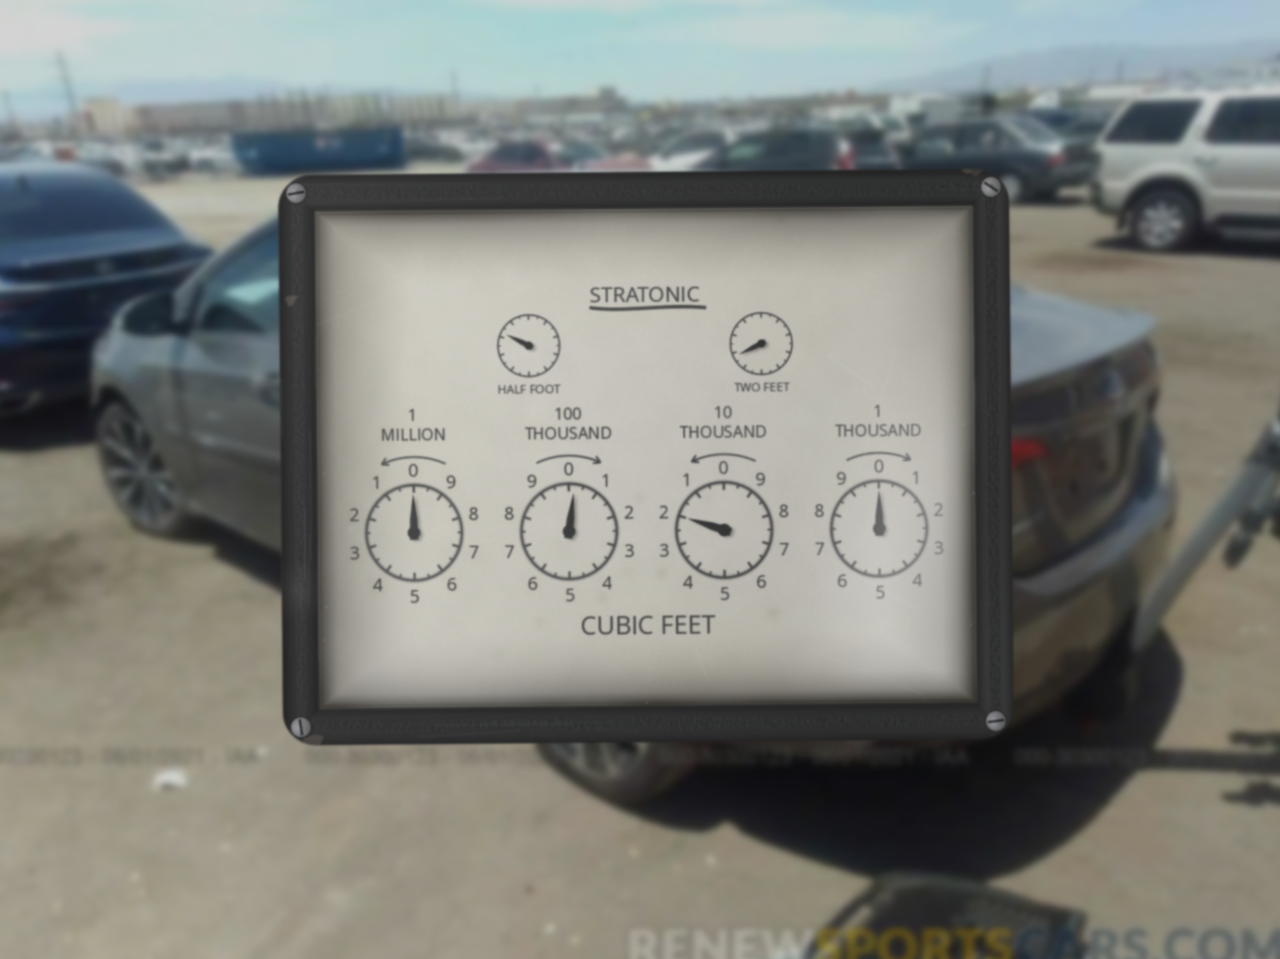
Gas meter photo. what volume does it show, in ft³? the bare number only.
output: 2000
